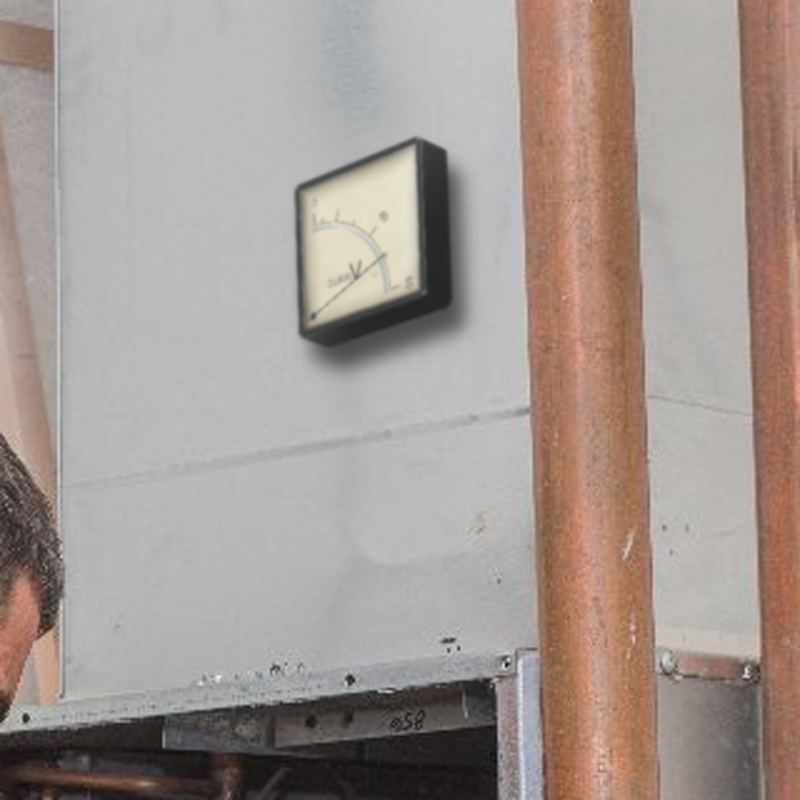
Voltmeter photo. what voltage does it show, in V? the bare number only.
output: 50
